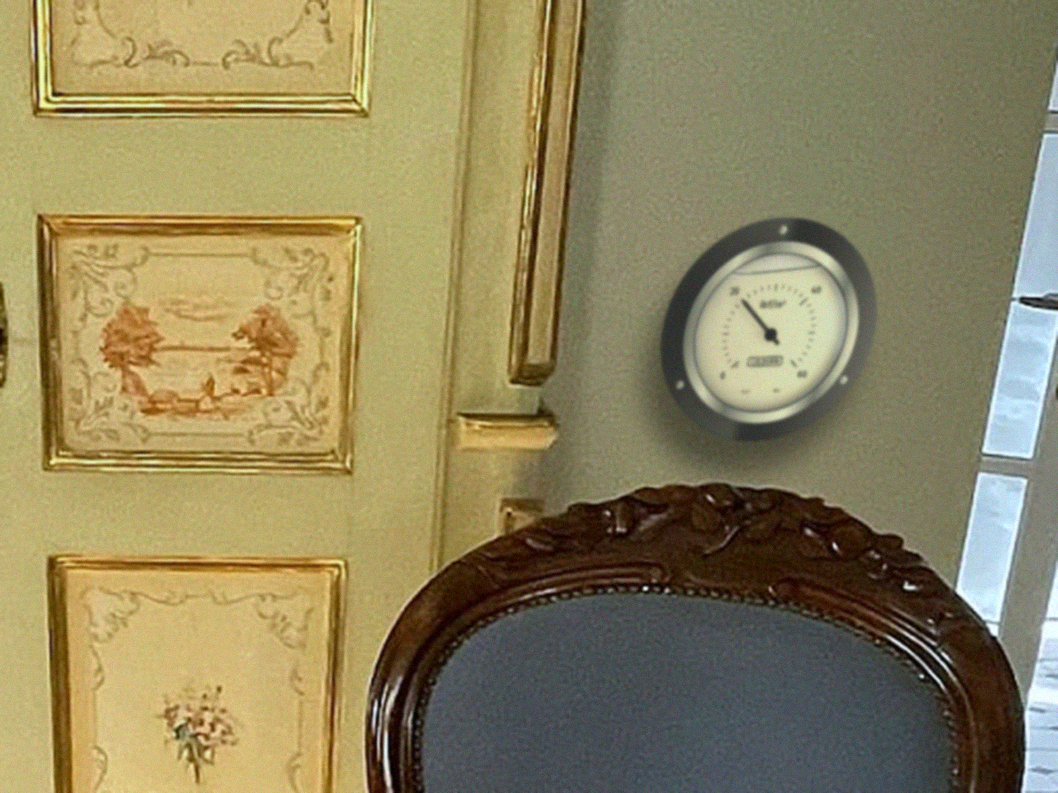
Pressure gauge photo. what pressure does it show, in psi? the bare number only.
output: 20
